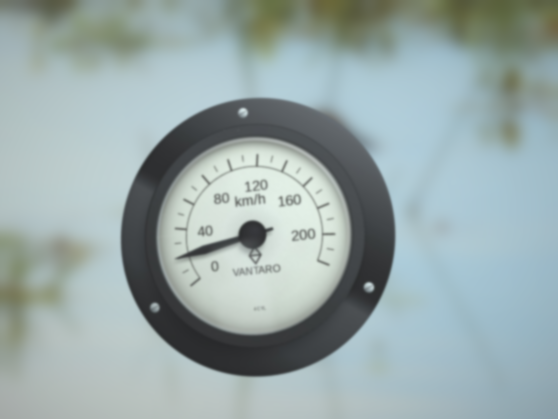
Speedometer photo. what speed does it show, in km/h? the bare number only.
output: 20
